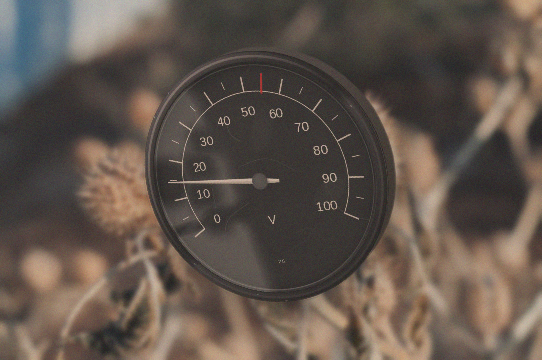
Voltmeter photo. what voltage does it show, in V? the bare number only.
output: 15
